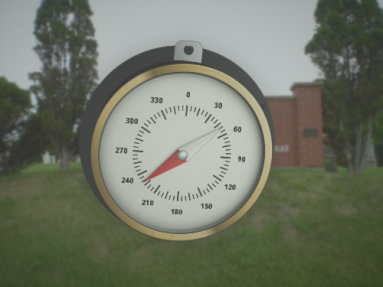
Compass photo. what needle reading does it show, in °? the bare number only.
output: 230
